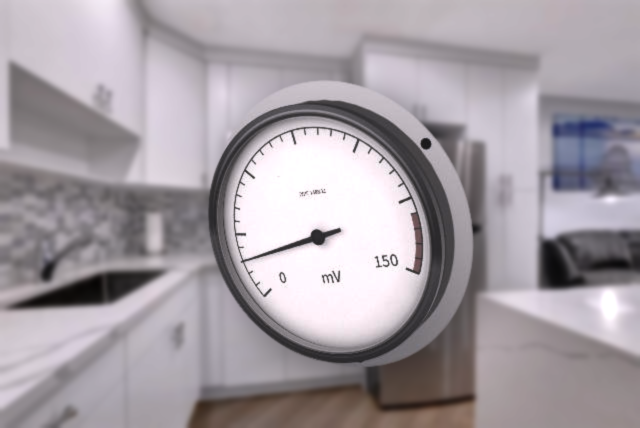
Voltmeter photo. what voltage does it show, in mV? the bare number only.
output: 15
